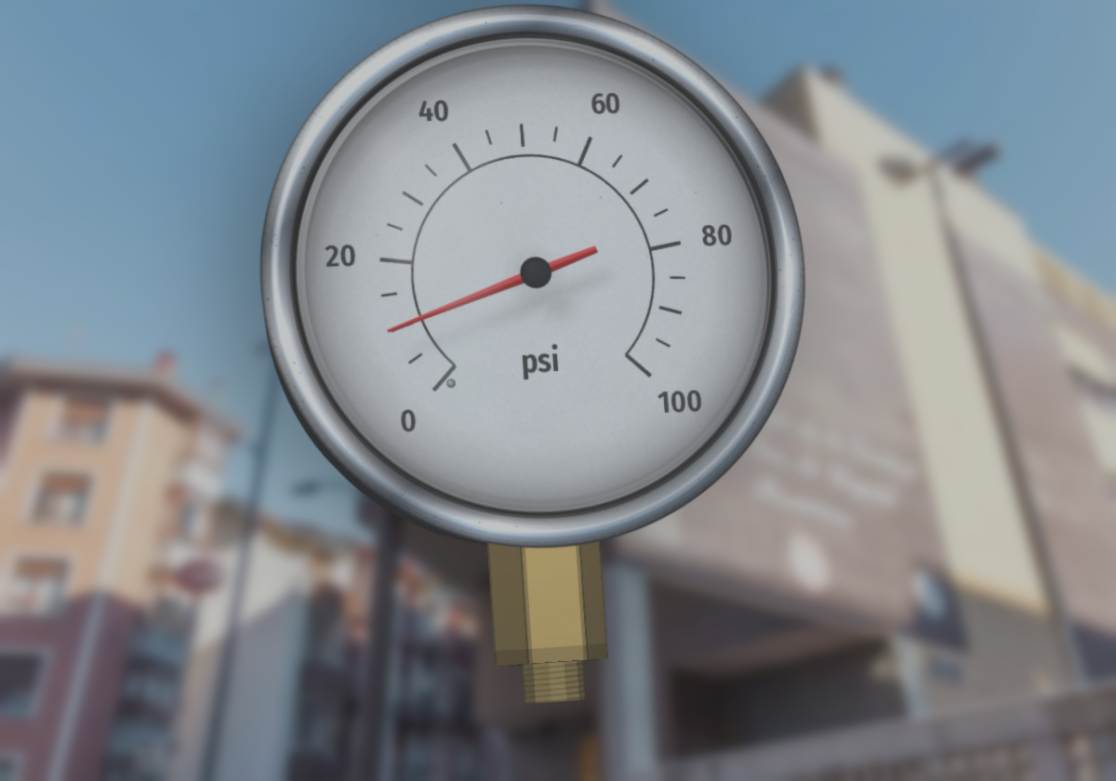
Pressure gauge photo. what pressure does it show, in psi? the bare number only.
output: 10
